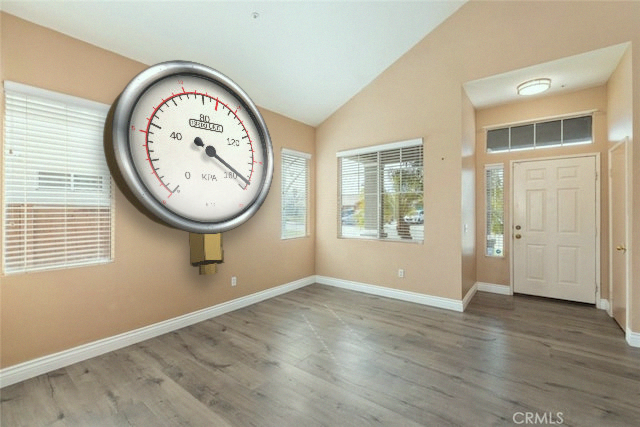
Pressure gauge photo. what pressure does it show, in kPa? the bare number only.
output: 155
